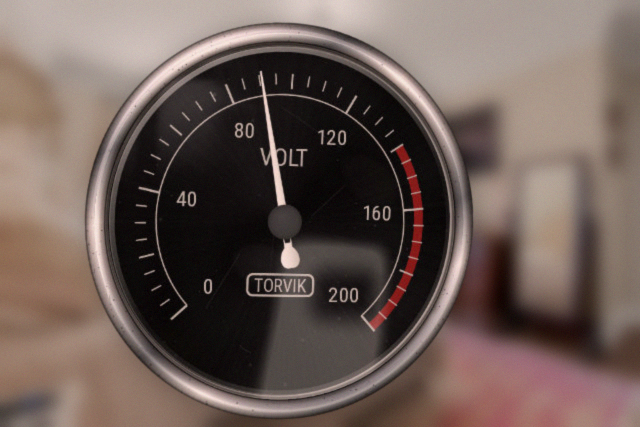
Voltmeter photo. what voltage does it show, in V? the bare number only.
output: 90
